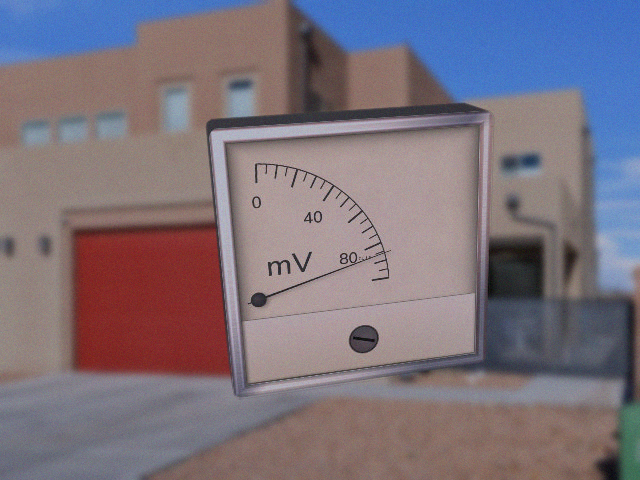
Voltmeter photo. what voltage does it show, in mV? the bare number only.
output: 85
